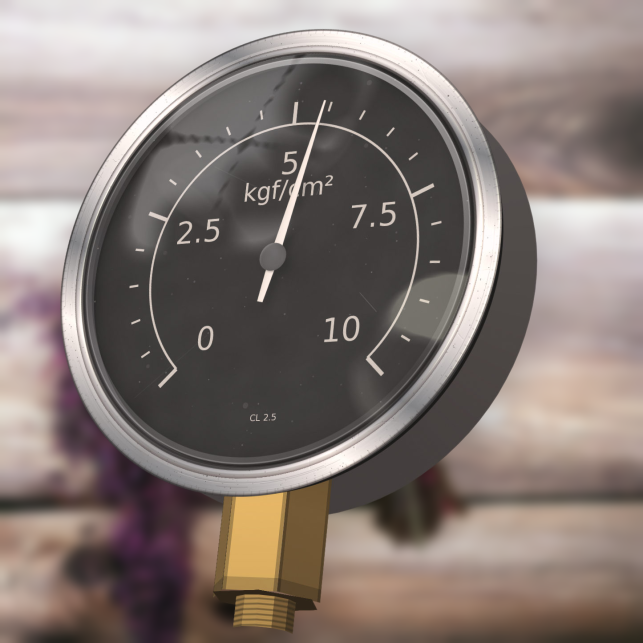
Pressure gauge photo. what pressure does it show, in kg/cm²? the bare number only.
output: 5.5
